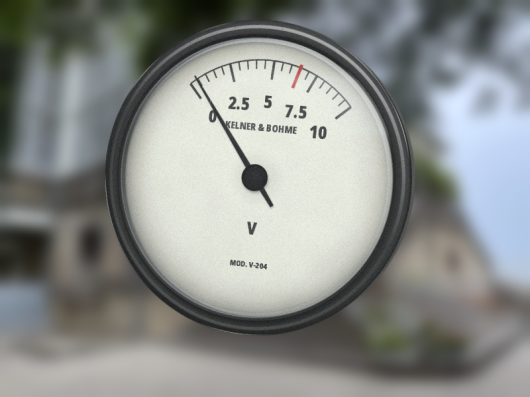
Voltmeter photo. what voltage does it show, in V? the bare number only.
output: 0.5
